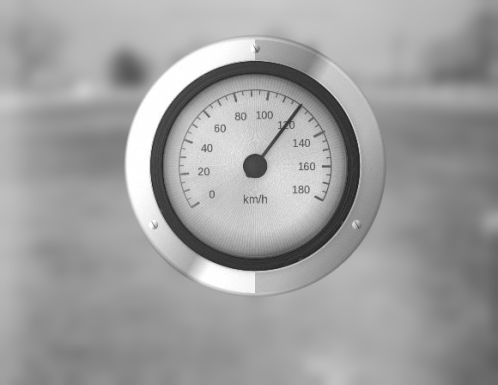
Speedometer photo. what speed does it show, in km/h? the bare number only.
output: 120
